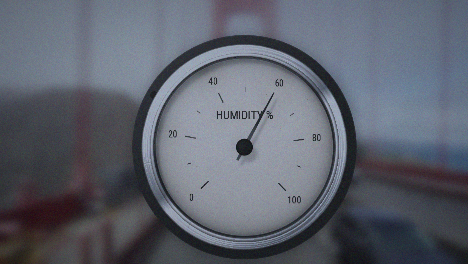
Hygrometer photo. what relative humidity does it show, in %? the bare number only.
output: 60
